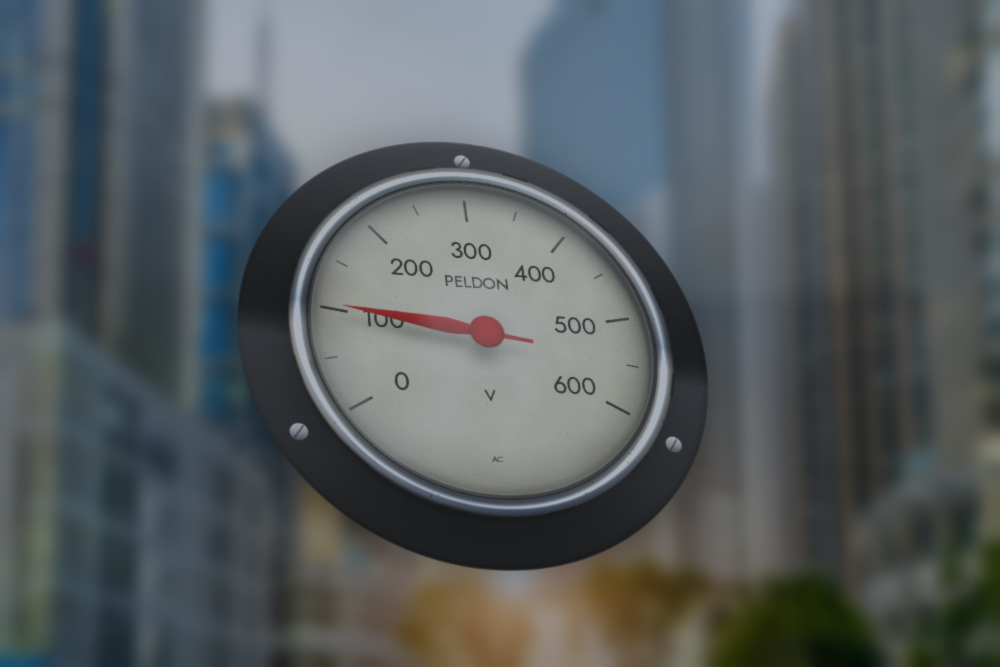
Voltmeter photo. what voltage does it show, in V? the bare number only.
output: 100
